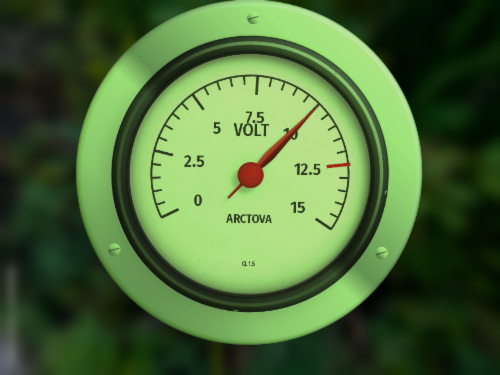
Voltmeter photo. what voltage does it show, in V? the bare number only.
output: 10
